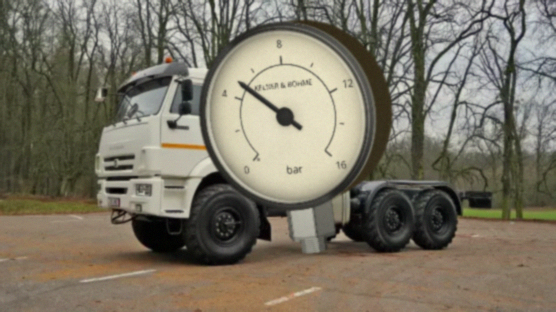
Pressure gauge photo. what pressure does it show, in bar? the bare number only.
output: 5
